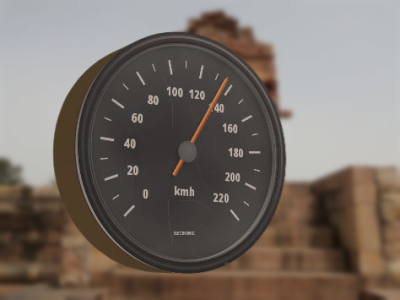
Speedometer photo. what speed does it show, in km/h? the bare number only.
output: 135
